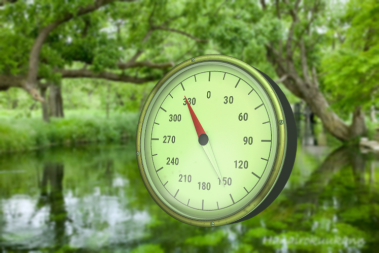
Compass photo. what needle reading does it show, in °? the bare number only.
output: 330
